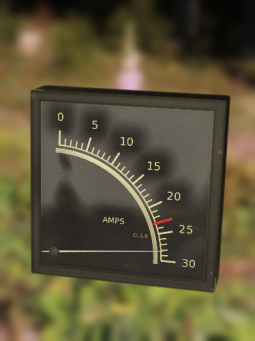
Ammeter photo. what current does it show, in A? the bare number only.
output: 28
